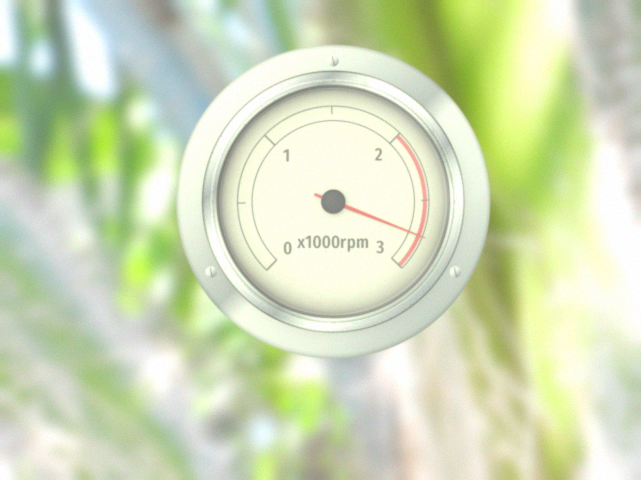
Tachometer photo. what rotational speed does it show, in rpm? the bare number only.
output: 2750
